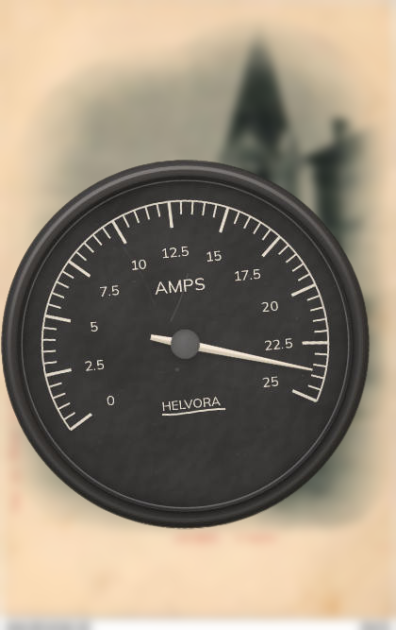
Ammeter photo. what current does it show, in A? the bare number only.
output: 23.75
